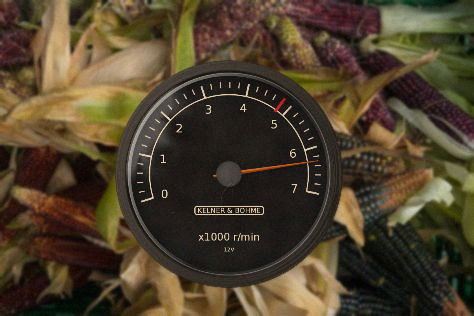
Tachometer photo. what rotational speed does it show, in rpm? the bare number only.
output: 6300
